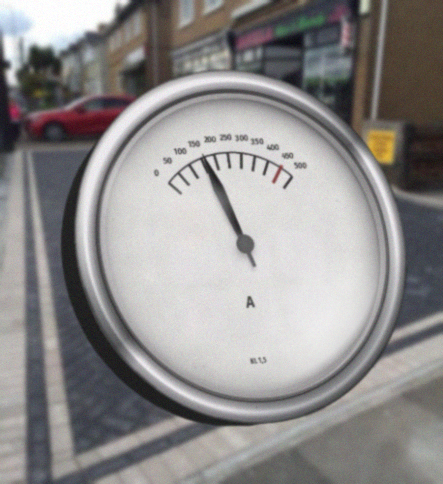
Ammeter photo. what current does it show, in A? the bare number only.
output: 150
